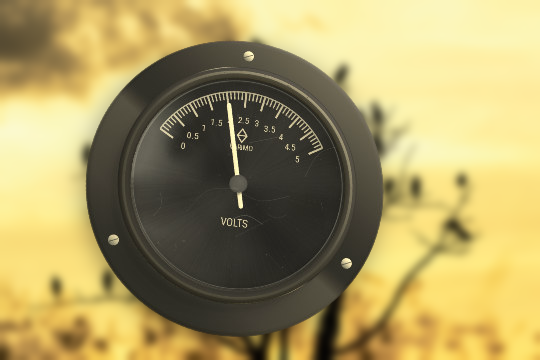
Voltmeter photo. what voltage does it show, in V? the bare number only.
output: 2
